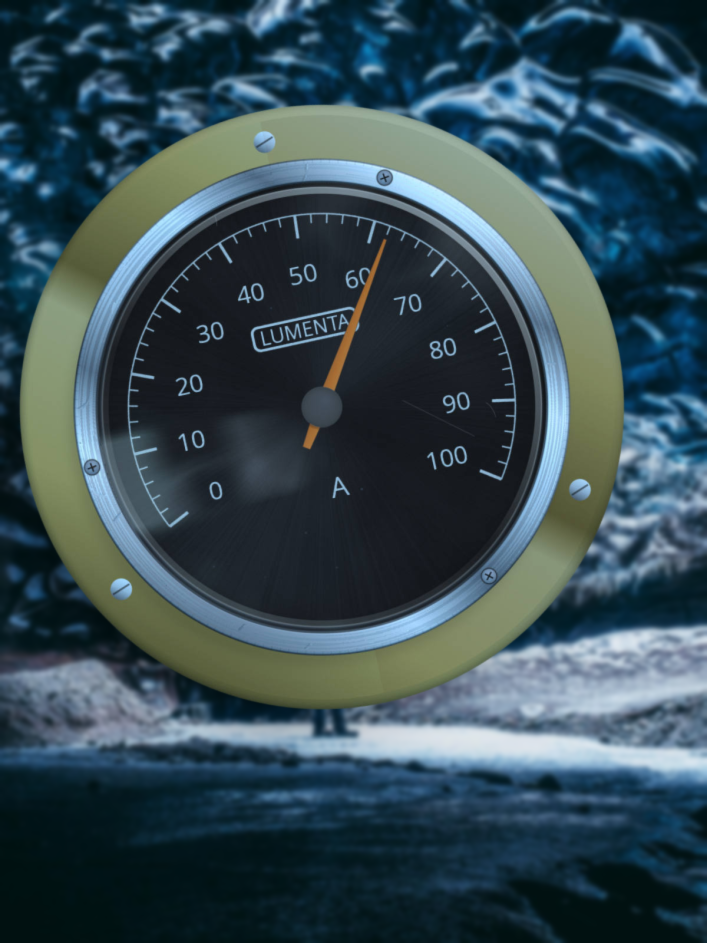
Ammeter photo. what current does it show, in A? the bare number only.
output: 62
